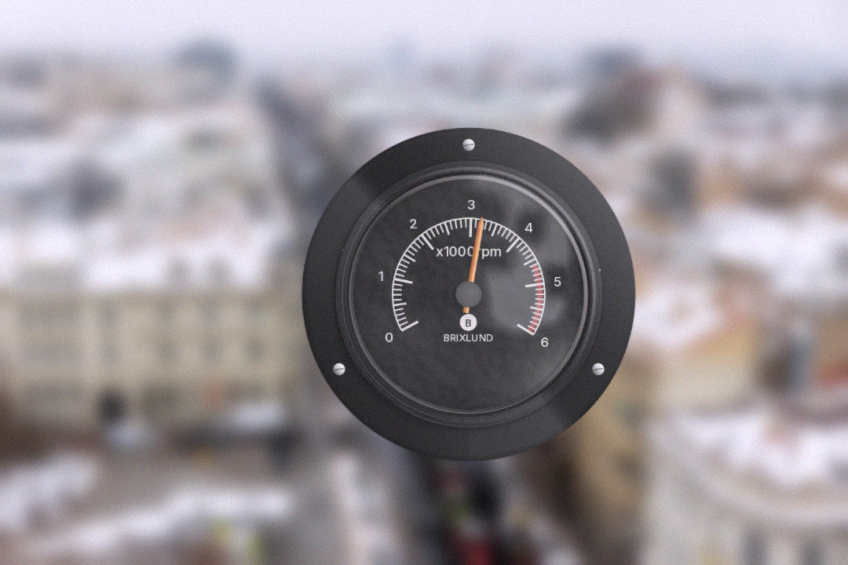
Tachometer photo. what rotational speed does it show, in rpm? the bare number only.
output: 3200
